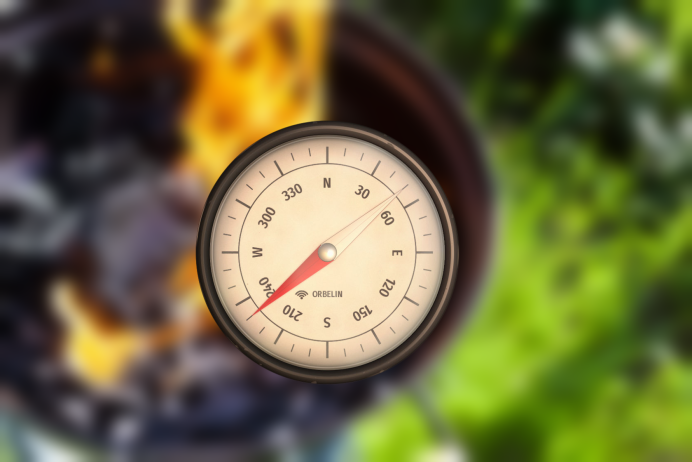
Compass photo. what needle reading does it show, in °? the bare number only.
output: 230
